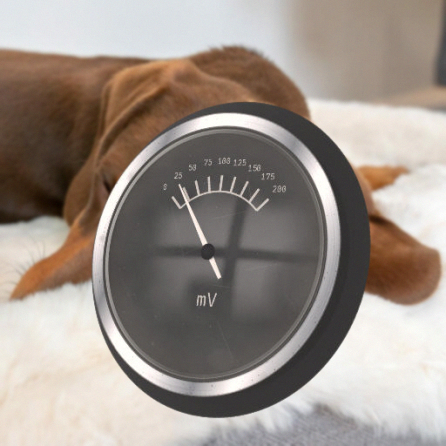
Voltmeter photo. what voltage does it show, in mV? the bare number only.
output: 25
